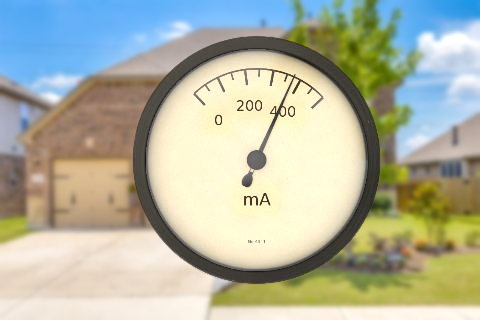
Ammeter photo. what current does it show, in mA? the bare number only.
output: 375
